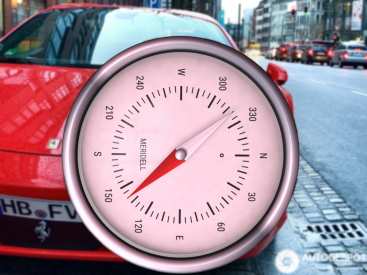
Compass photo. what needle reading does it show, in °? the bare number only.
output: 140
